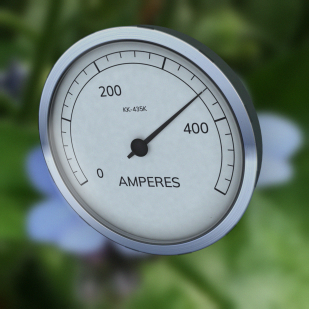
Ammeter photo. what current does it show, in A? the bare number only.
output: 360
